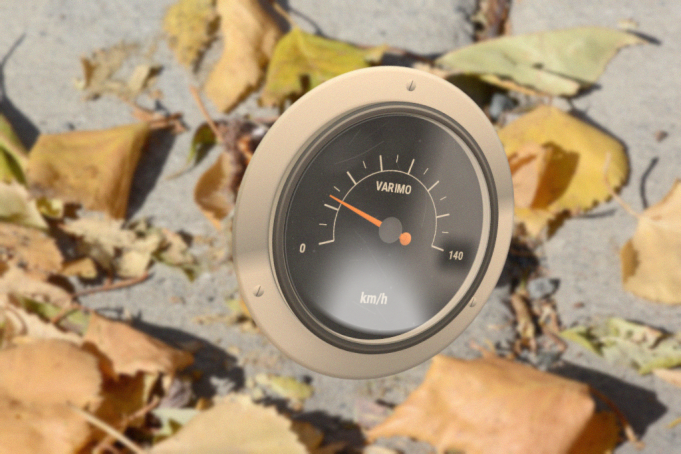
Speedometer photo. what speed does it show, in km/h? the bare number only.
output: 25
